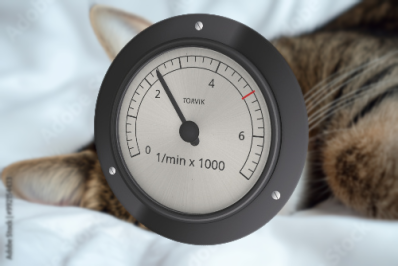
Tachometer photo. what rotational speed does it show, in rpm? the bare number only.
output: 2400
